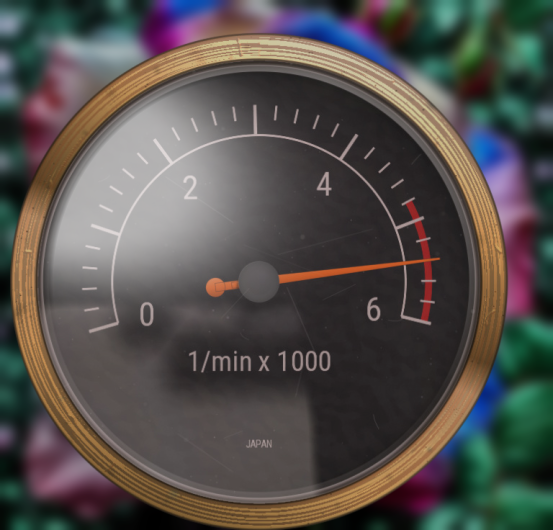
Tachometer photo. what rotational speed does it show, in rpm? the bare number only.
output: 5400
